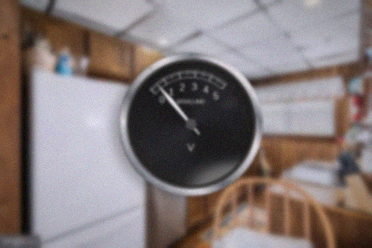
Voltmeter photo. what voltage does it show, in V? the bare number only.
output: 0.5
